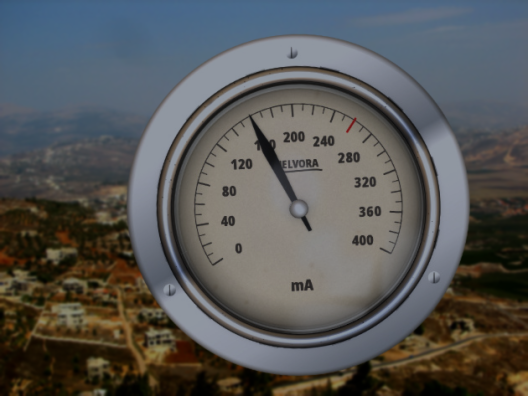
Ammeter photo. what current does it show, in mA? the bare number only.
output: 160
